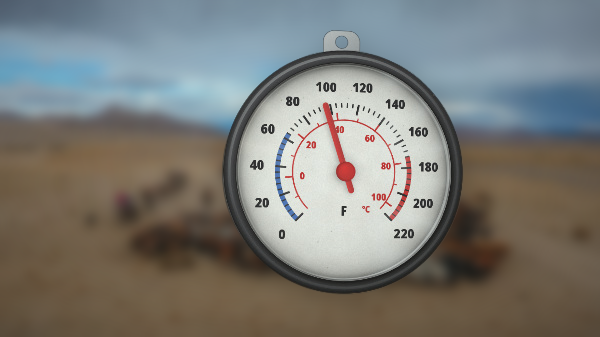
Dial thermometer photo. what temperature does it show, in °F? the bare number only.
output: 96
